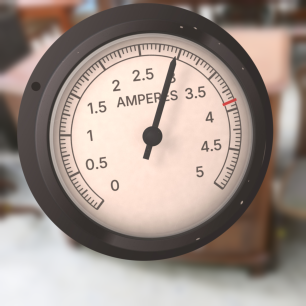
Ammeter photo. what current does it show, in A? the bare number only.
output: 2.95
